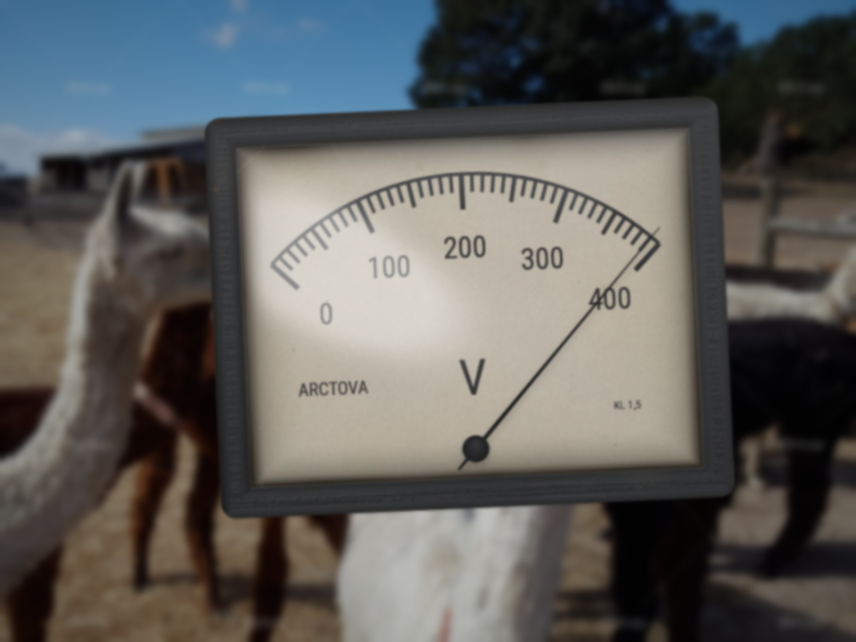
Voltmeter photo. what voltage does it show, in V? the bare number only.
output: 390
